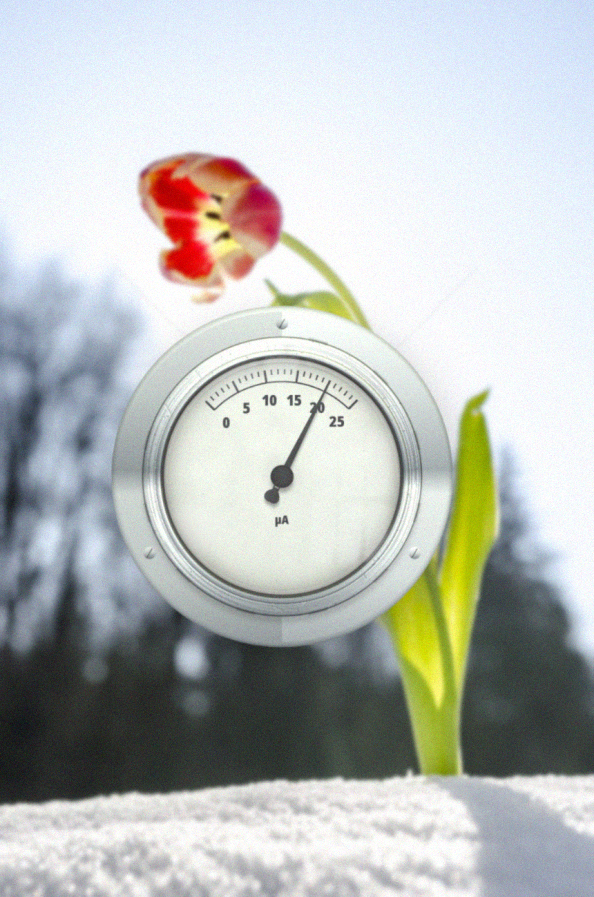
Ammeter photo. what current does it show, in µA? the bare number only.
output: 20
